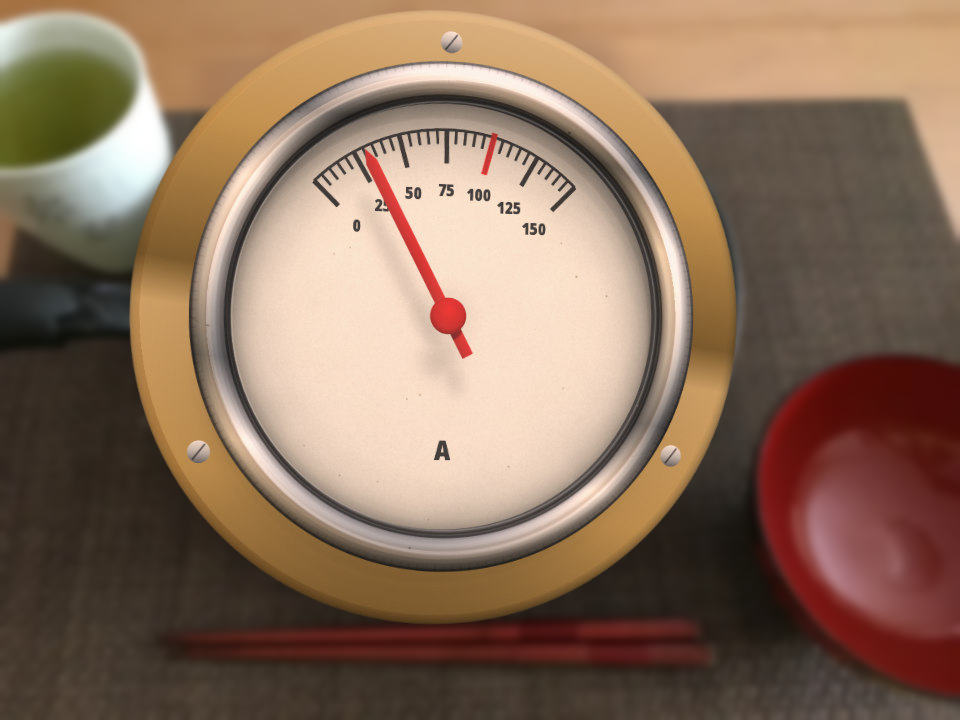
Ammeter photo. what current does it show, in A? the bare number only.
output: 30
